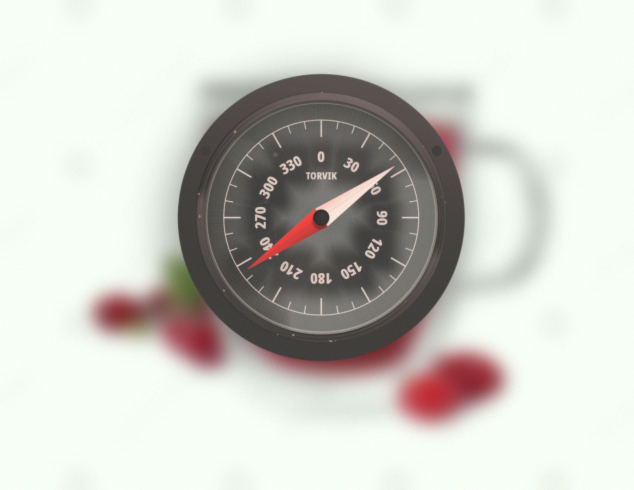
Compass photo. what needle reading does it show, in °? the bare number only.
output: 235
